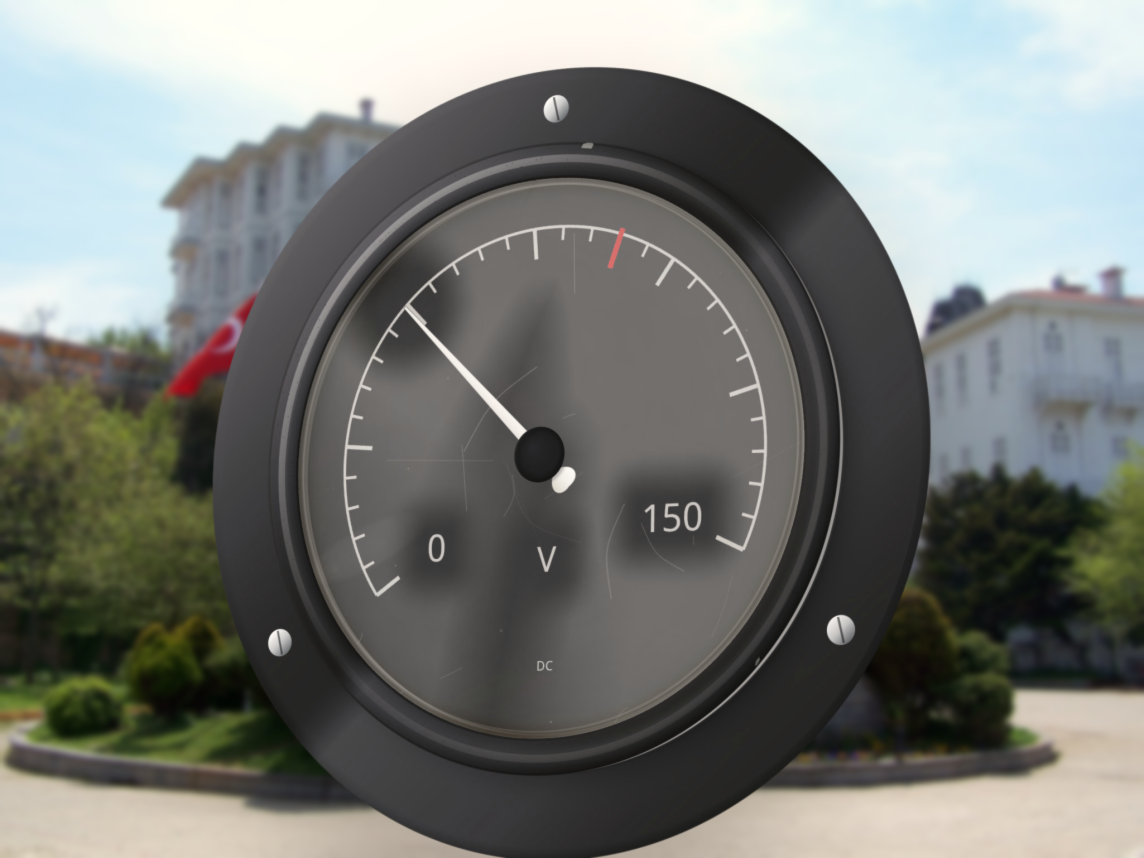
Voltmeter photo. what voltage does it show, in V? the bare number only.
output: 50
